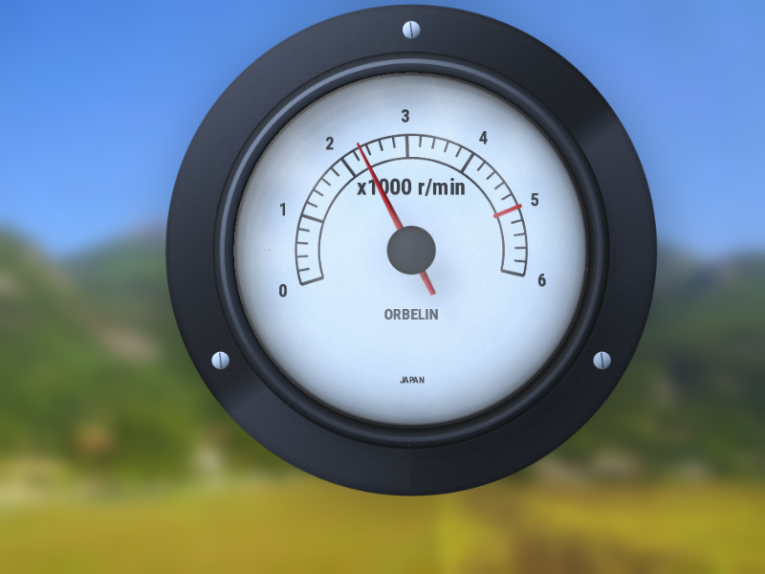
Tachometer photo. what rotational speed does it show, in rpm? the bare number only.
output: 2300
